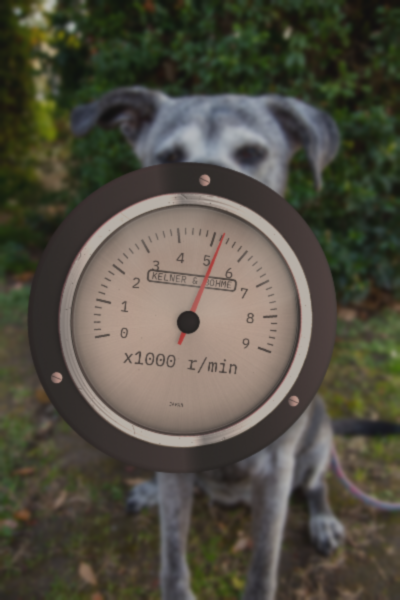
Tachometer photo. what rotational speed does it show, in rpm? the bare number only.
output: 5200
